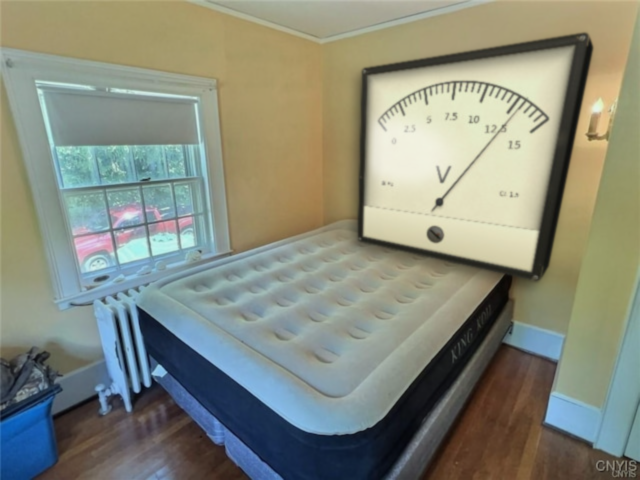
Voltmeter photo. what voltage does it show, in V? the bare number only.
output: 13
